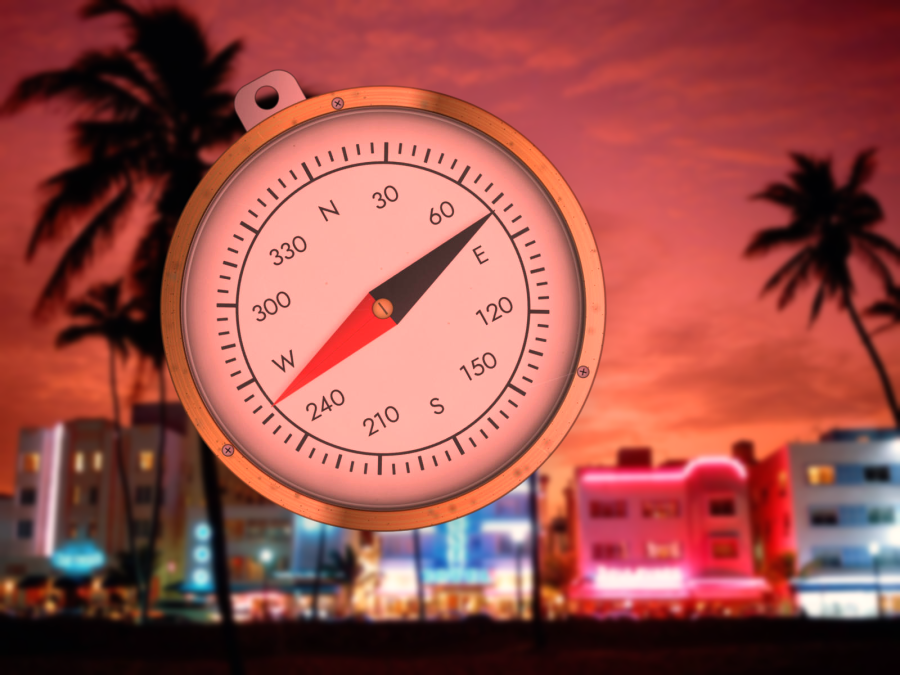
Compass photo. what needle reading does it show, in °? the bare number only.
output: 257.5
